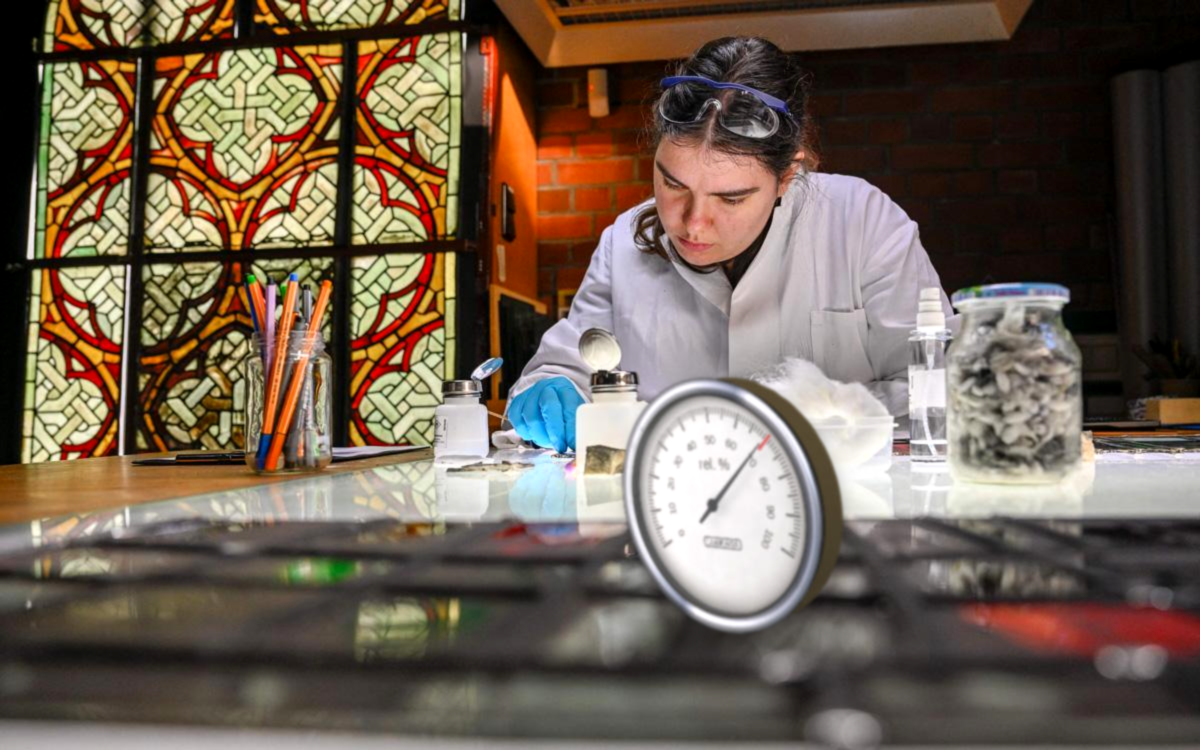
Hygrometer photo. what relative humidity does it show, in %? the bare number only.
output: 70
